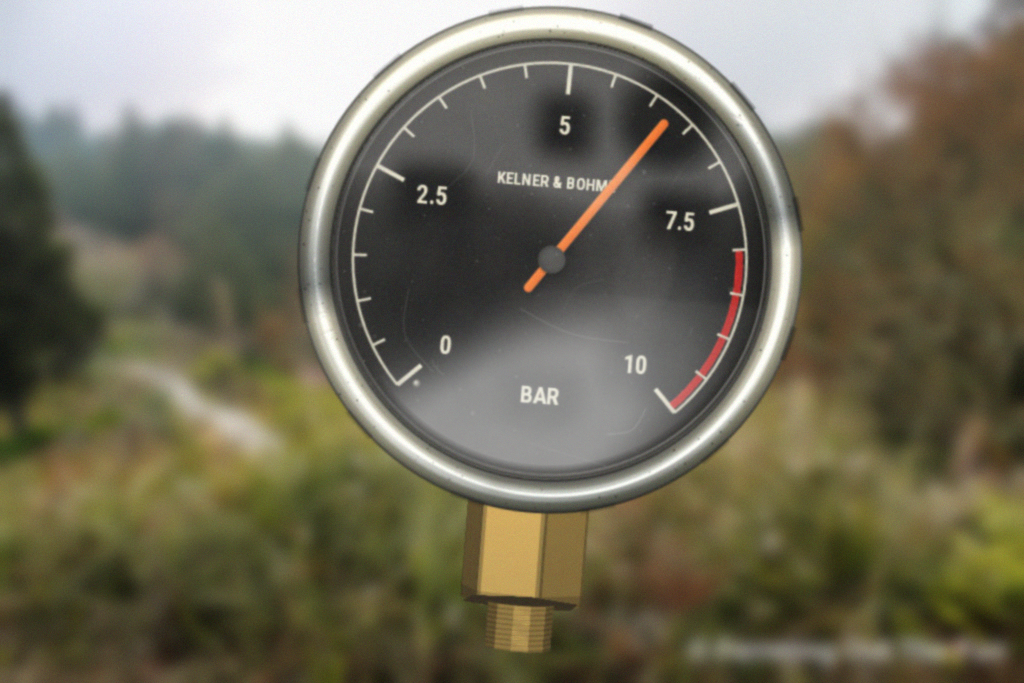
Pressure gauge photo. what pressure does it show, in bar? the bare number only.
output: 6.25
